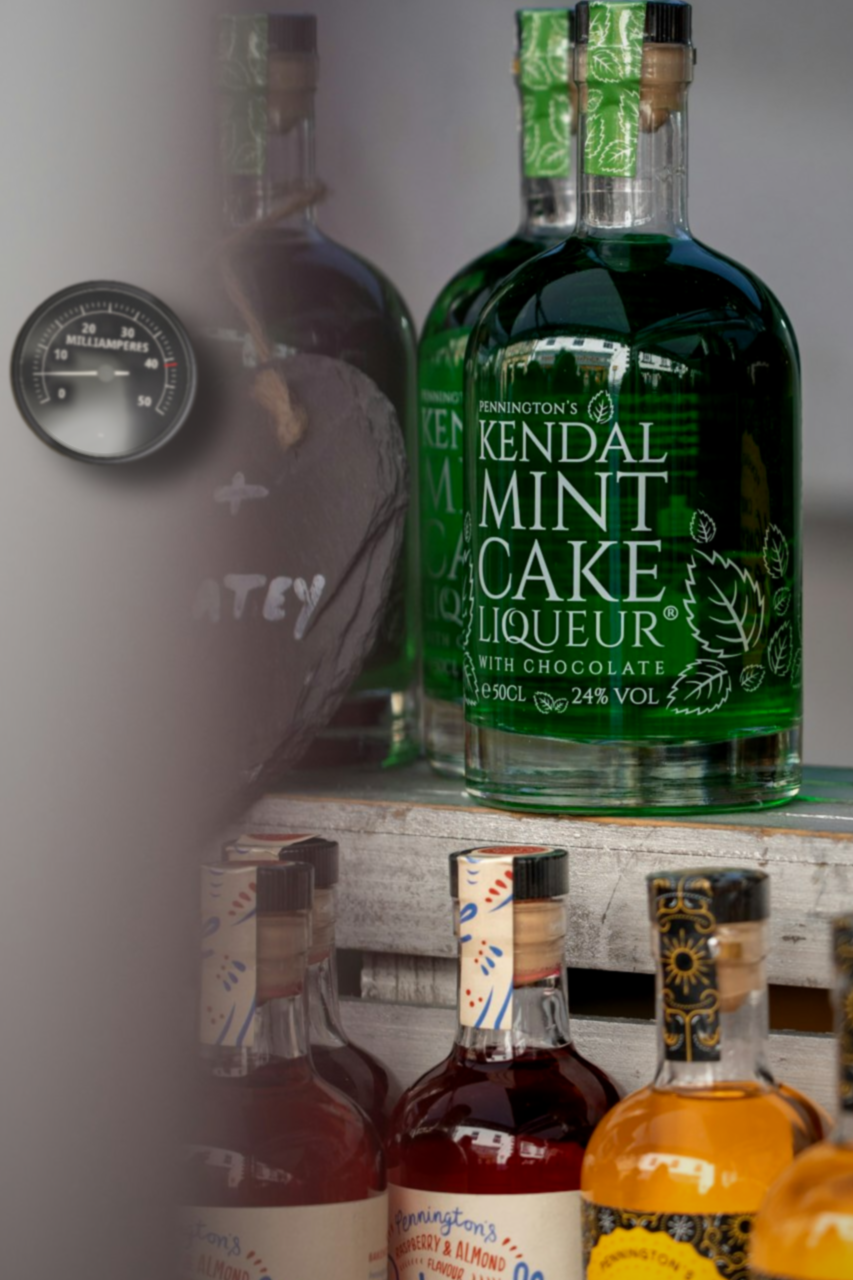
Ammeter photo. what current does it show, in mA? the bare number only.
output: 5
